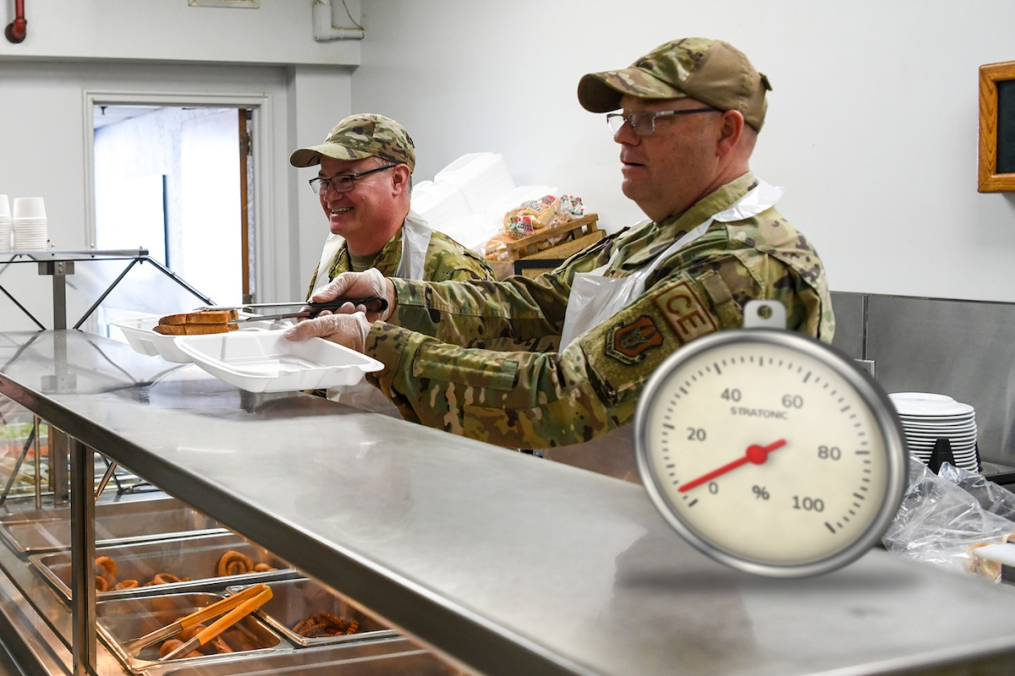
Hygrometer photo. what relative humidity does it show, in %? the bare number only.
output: 4
